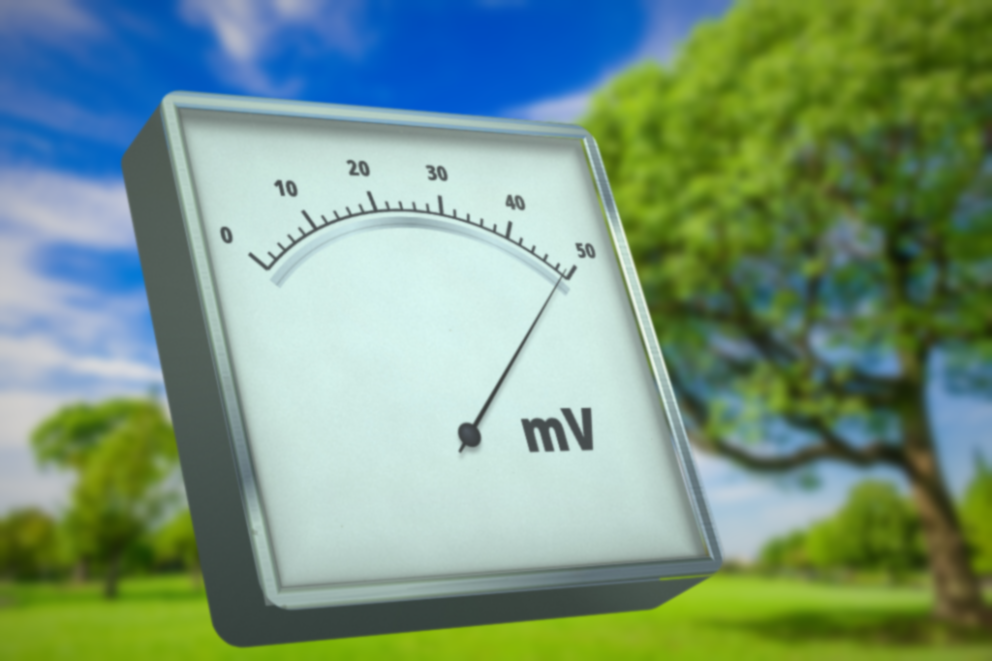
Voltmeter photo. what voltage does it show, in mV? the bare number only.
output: 49
